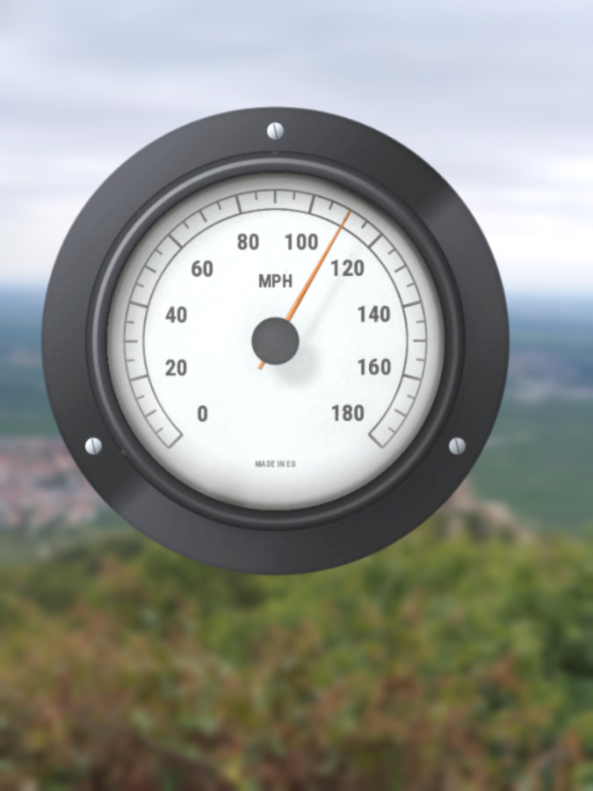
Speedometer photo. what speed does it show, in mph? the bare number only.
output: 110
